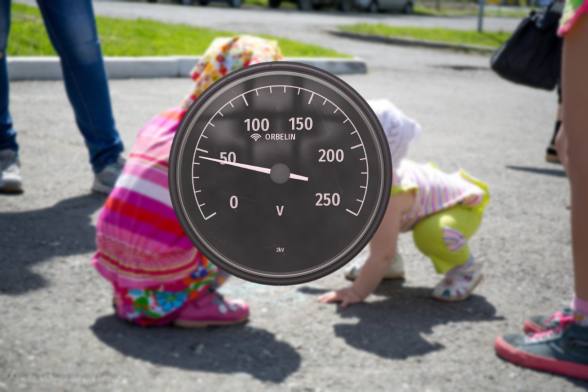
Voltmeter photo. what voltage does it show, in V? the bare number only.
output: 45
